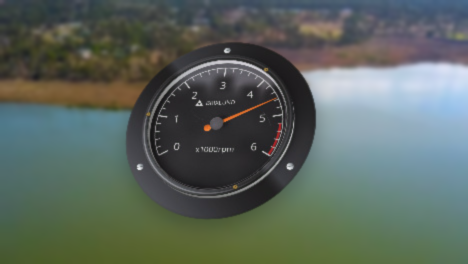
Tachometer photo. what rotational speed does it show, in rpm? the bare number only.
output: 4600
